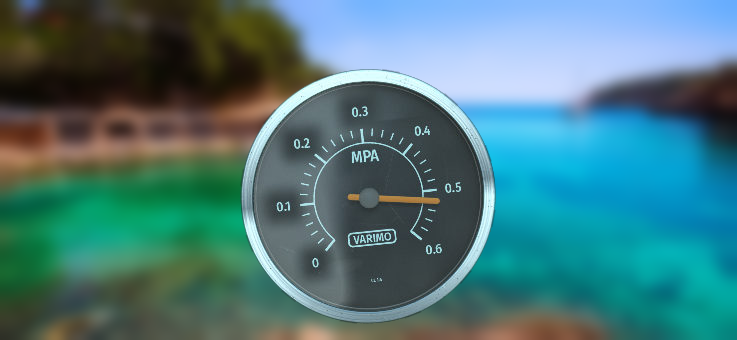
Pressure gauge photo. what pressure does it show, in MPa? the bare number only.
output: 0.52
